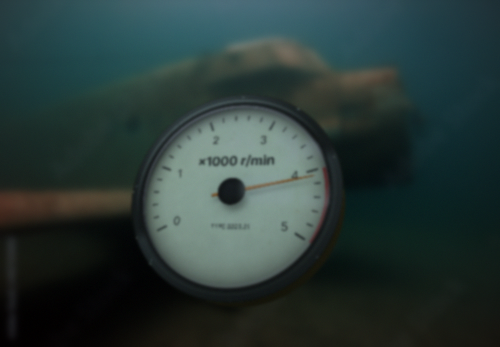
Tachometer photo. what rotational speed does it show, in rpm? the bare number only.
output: 4100
